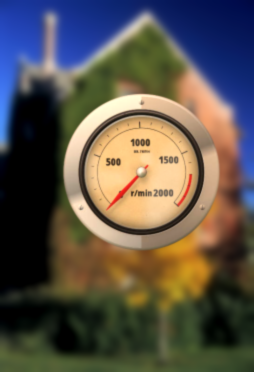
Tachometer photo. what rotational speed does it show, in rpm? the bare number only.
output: 0
